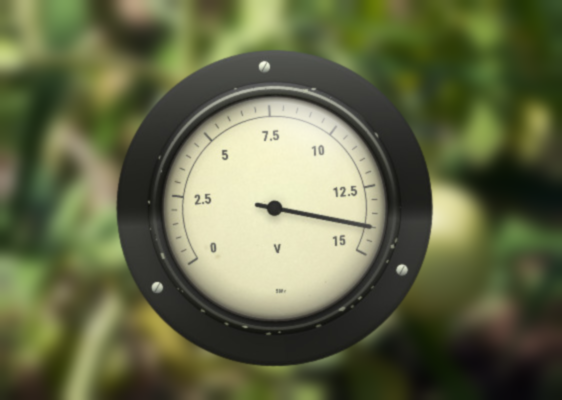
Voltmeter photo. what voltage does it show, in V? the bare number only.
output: 14
